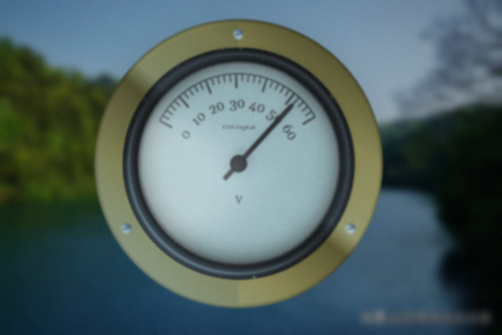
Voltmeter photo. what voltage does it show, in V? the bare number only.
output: 52
